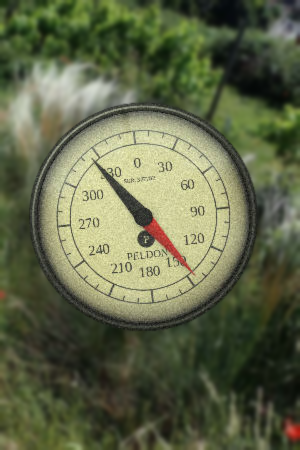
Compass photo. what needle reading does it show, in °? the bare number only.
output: 145
